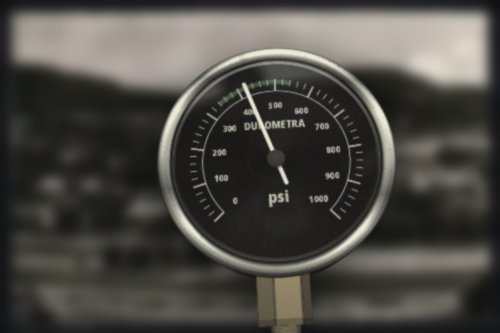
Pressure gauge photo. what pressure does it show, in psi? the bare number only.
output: 420
